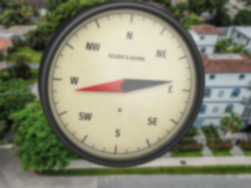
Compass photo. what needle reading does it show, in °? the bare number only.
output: 260
